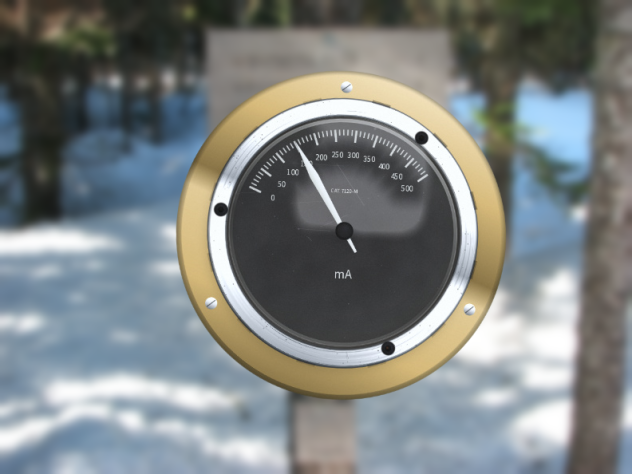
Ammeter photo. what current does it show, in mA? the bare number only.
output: 150
